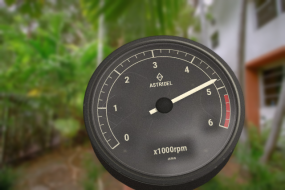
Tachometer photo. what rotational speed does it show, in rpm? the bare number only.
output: 4800
